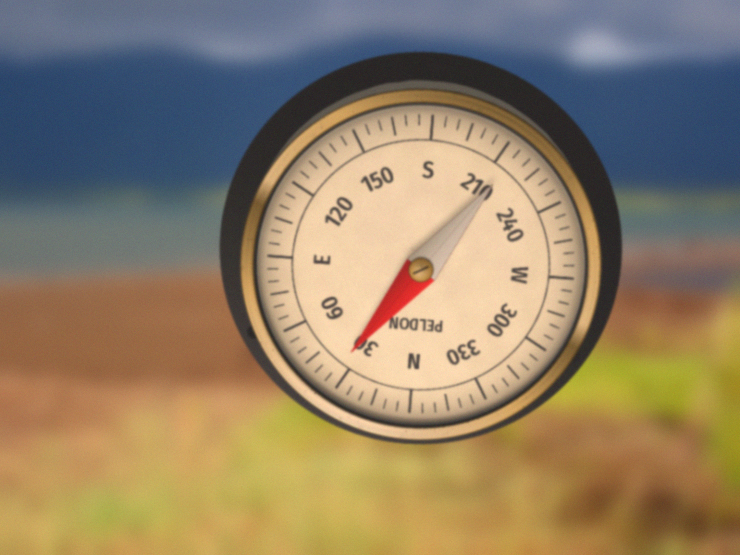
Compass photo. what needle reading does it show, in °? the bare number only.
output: 35
